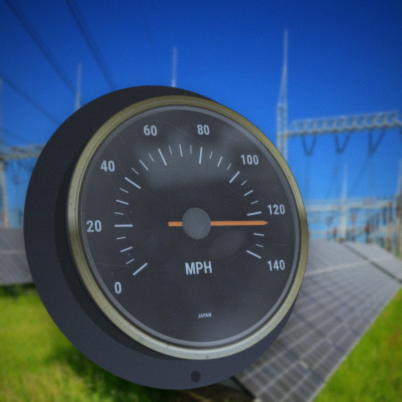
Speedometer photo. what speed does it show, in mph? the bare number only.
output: 125
